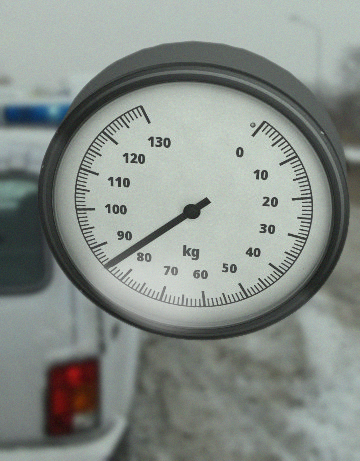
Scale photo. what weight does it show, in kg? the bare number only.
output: 85
